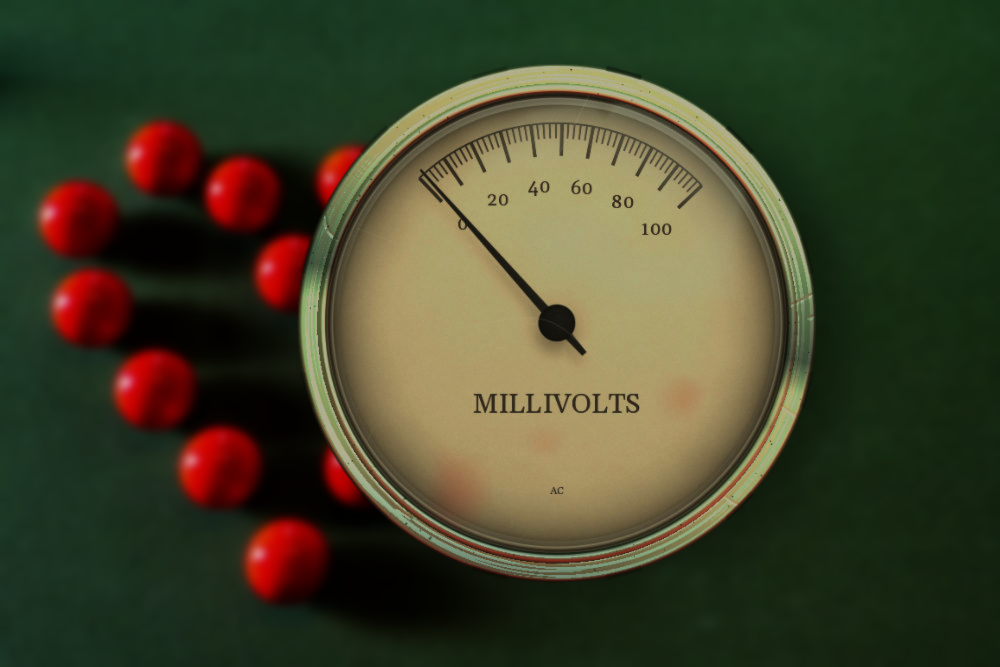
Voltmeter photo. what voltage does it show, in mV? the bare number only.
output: 2
